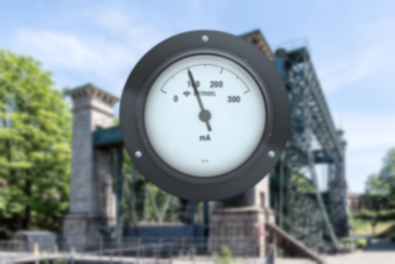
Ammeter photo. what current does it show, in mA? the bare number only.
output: 100
